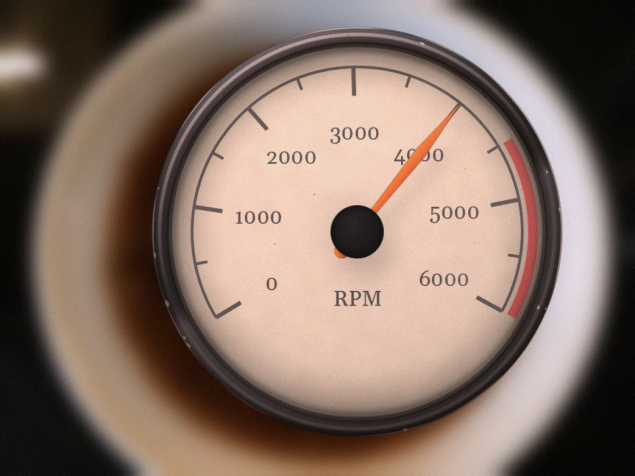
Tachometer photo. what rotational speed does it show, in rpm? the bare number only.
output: 4000
